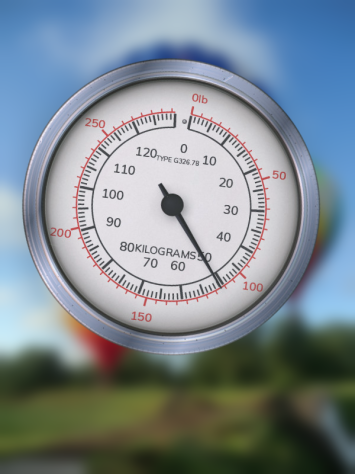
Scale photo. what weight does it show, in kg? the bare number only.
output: 51
